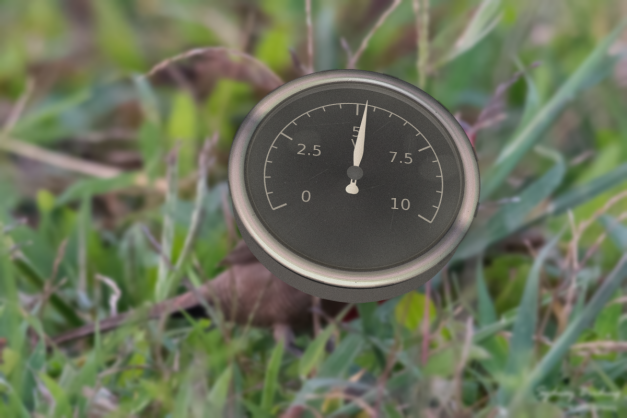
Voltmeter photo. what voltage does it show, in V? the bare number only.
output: 5.25
